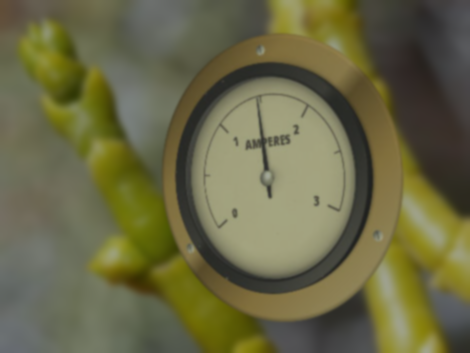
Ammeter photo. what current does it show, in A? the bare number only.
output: 1.5
